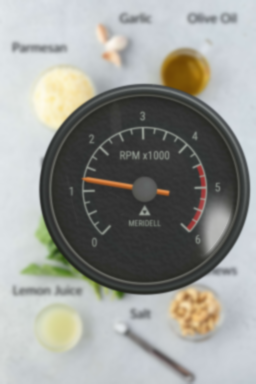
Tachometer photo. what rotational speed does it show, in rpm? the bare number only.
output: 1250
